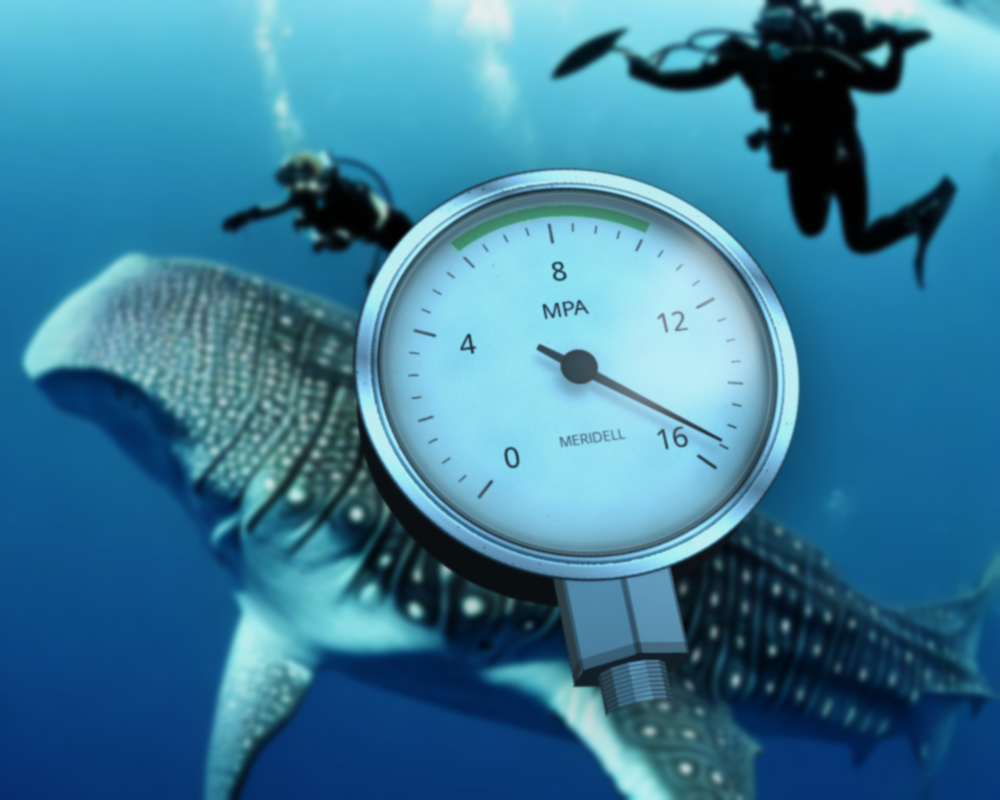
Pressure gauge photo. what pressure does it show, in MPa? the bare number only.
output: 15.5
